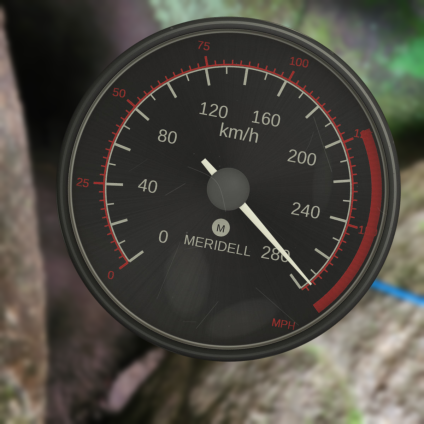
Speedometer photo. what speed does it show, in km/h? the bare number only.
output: 275
